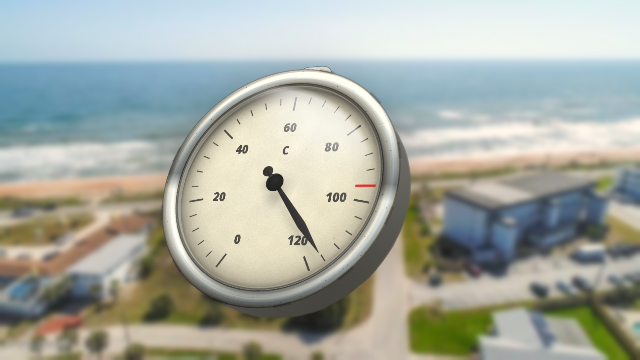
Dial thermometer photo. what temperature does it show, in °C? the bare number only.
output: 116
